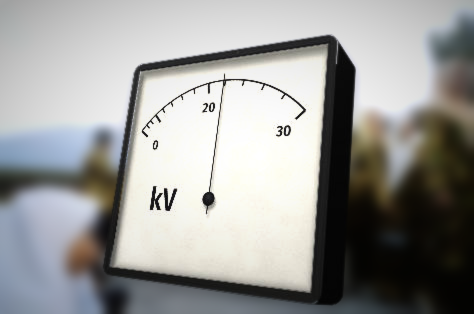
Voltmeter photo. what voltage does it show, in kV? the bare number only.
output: 22
